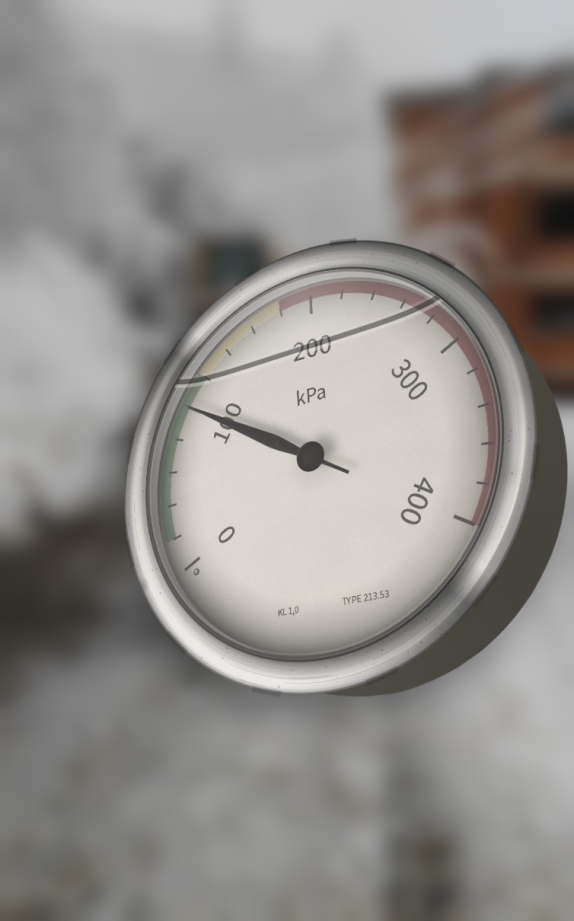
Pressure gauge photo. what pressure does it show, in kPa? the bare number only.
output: 100
